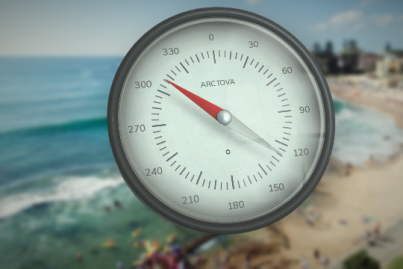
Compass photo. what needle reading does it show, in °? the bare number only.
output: 310
